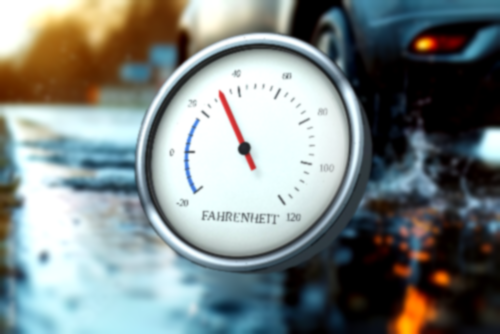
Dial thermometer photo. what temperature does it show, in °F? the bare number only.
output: 32
